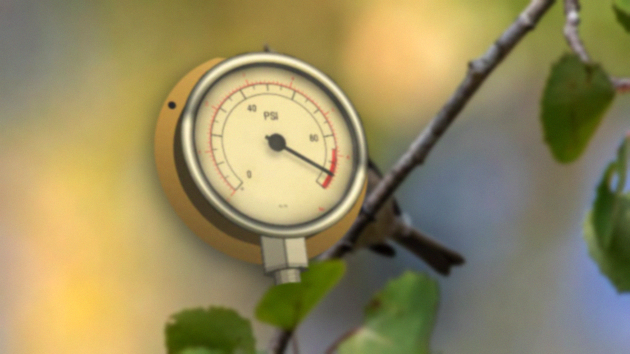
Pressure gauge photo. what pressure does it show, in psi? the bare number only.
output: 95
